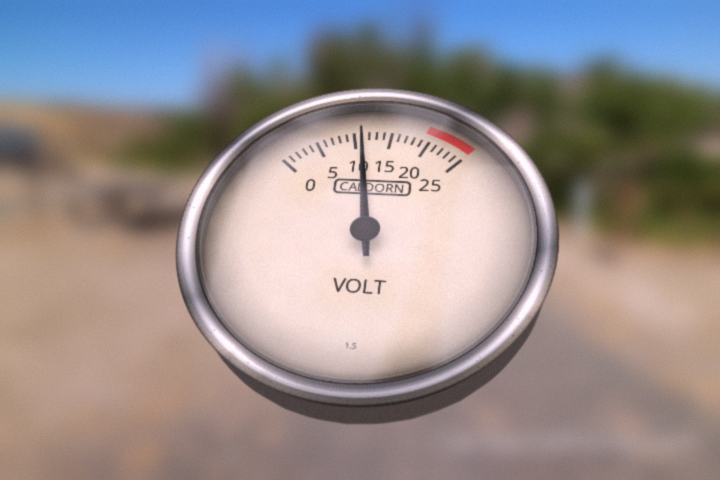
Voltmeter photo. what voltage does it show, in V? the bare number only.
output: 11
